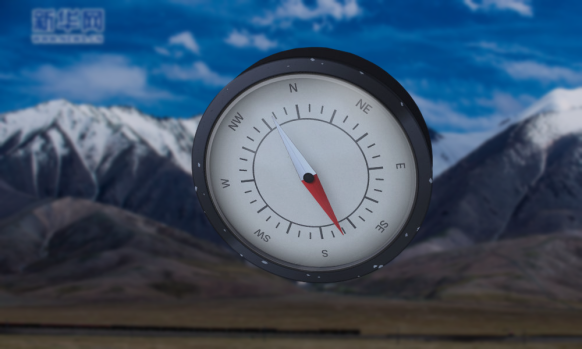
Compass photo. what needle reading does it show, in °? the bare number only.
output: 160
